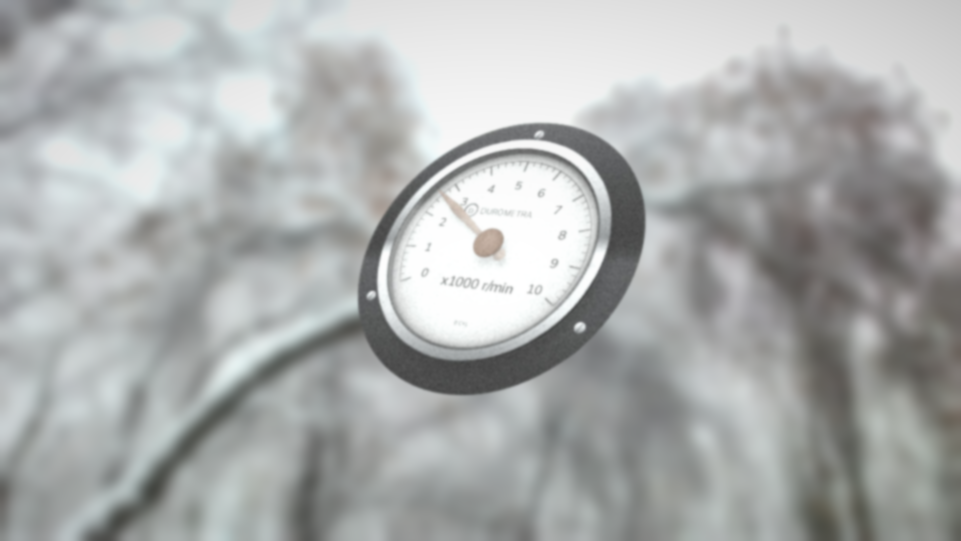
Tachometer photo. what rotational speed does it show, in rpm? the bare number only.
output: 2600
